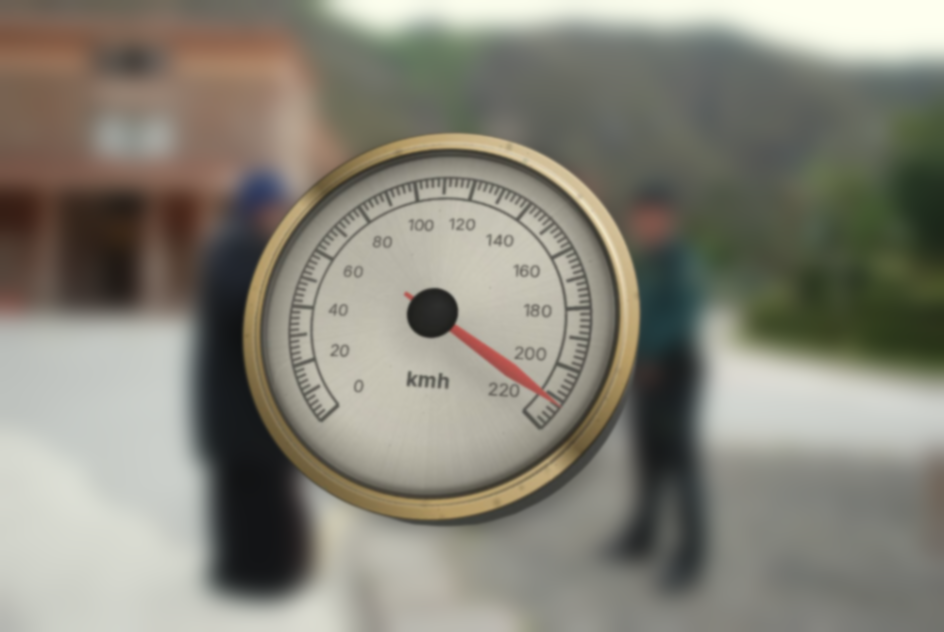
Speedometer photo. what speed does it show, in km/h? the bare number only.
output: 212
